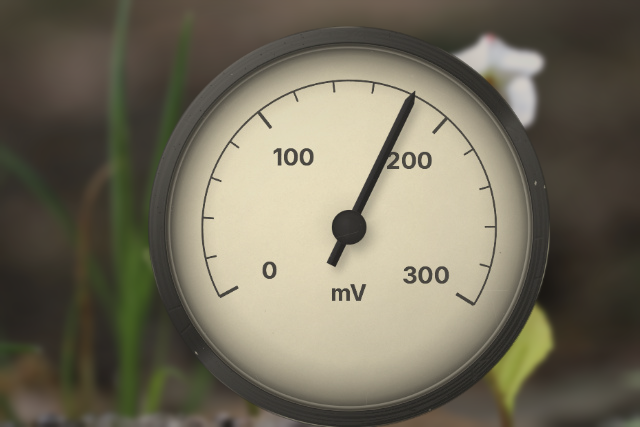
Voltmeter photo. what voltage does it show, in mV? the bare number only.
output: 180
